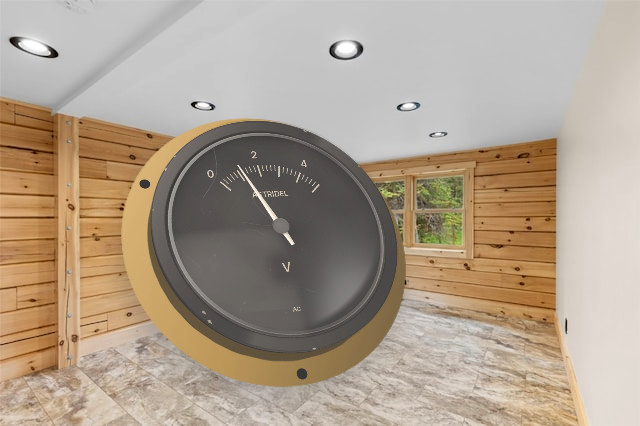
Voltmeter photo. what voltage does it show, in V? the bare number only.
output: 1
